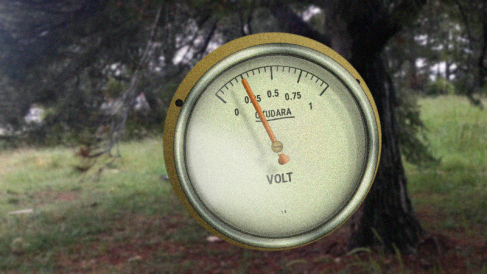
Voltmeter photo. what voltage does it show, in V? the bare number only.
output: 0.25
